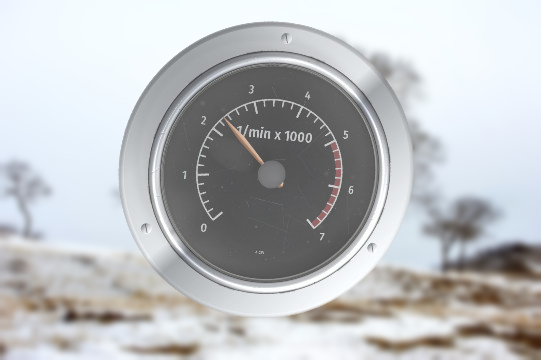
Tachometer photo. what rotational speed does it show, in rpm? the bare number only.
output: 2300
